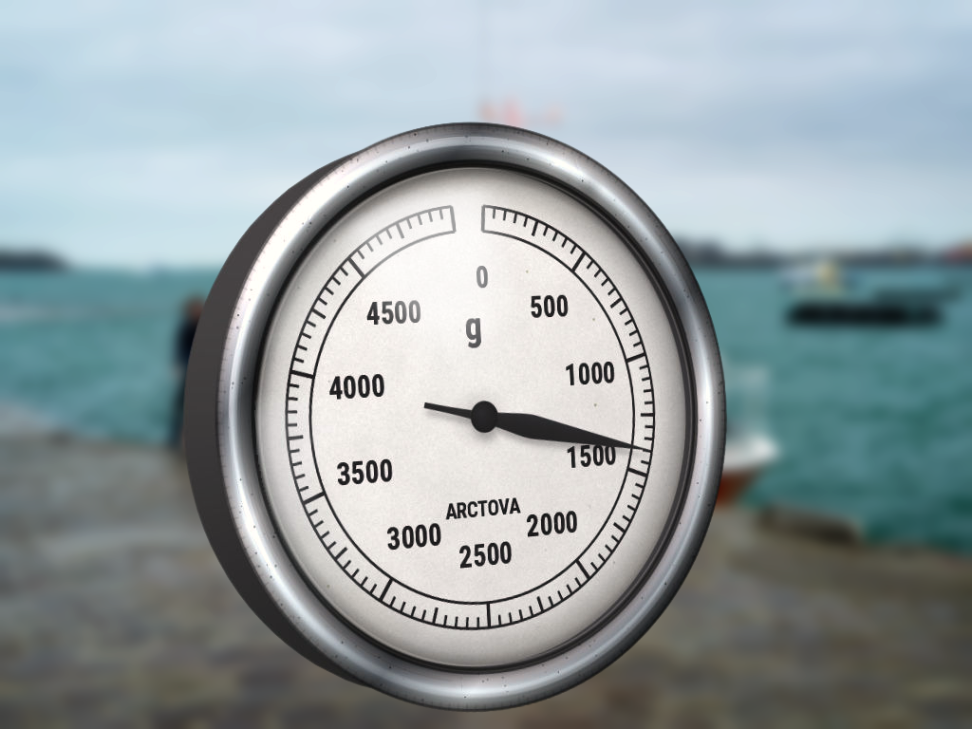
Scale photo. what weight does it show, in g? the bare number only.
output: 1400
